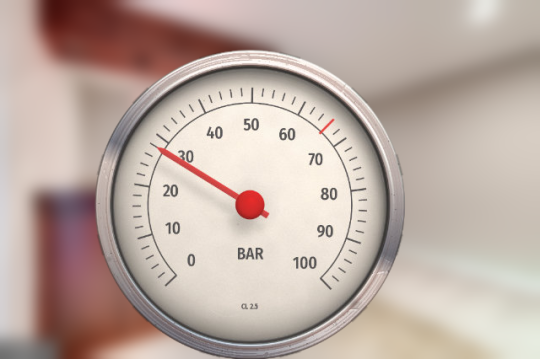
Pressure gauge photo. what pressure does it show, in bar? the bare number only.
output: 28
